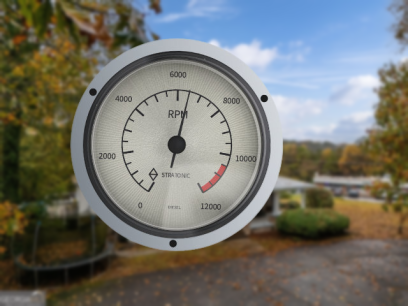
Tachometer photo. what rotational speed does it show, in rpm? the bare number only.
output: 6500
